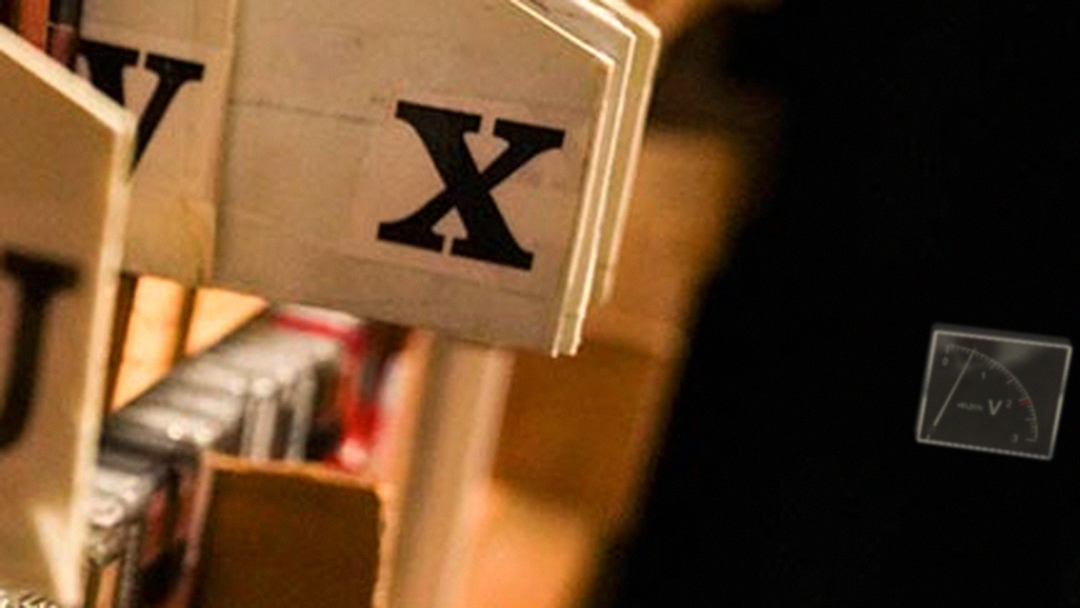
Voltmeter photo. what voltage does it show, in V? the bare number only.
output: 0.5
